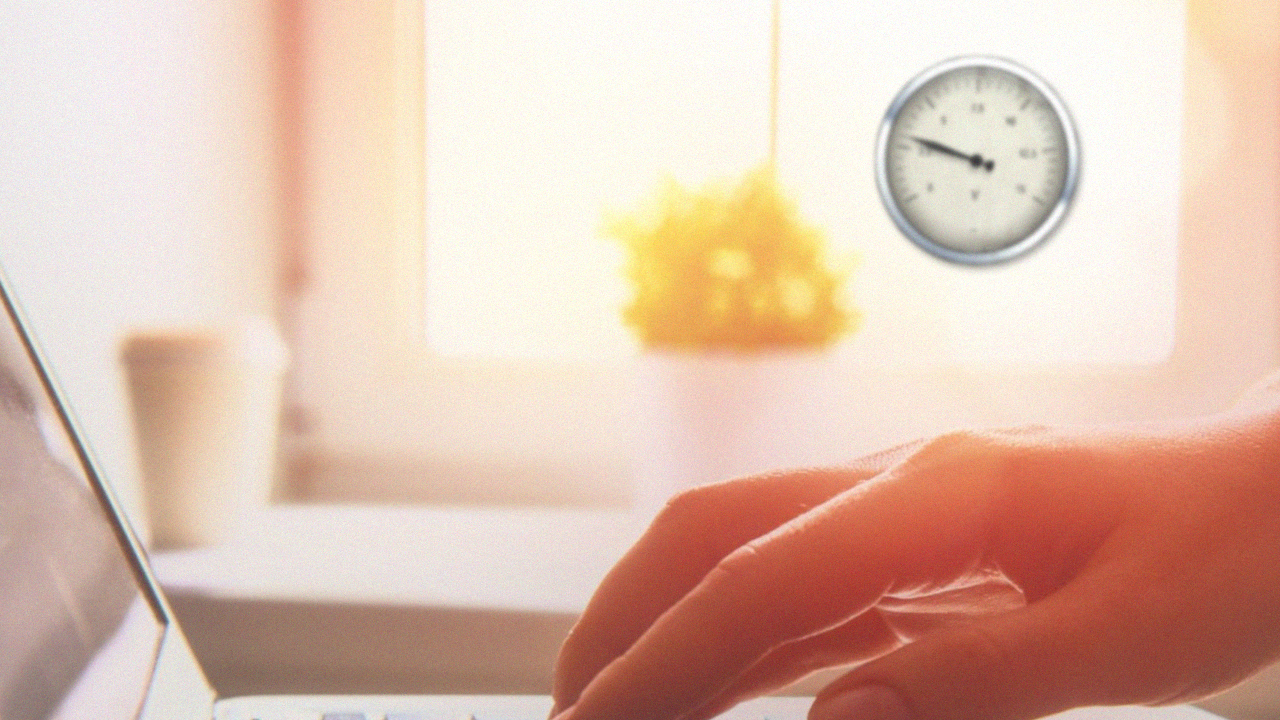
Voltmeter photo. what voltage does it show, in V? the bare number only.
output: 3
